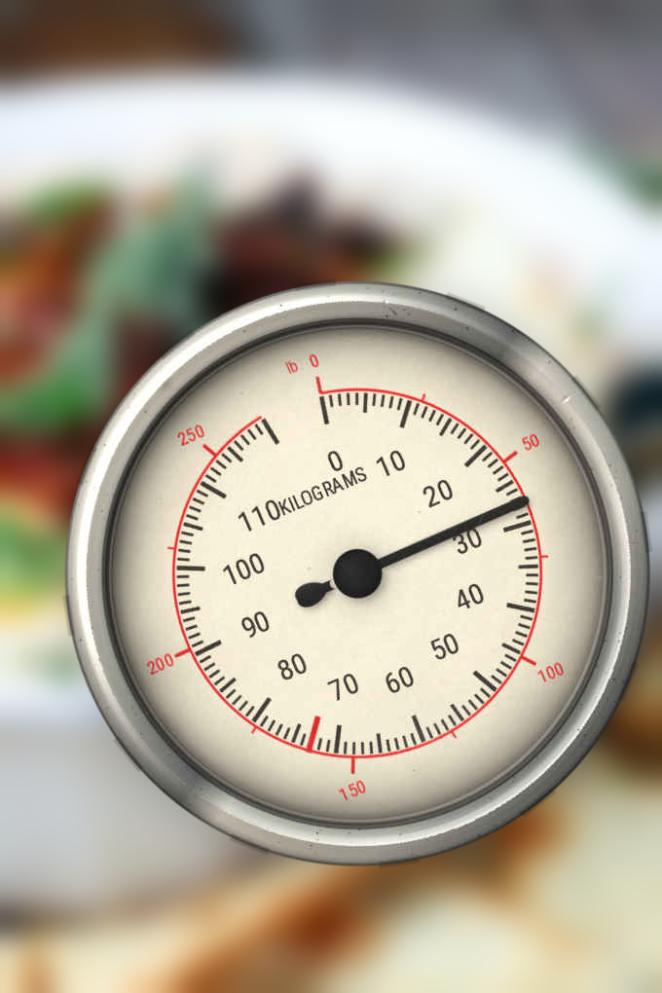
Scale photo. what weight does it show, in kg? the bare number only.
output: 27.5
